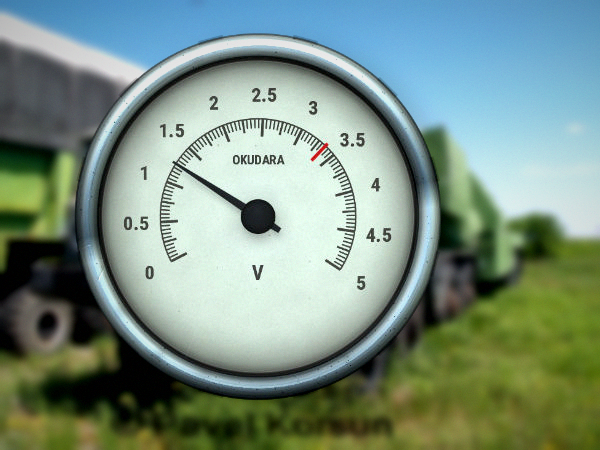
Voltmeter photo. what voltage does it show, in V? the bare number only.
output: 1.25
